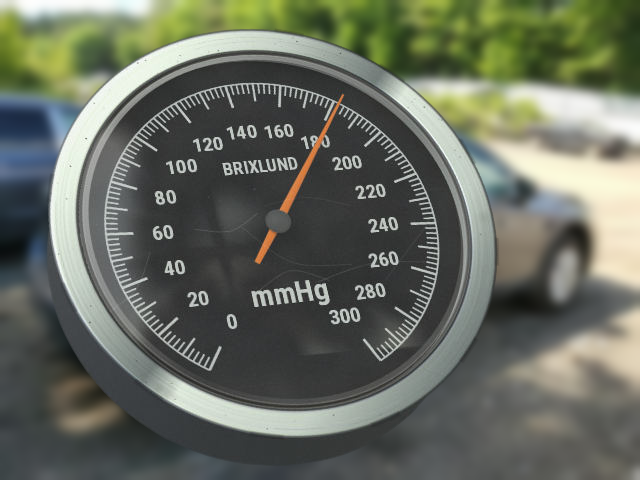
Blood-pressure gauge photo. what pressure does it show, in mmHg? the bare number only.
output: 182
